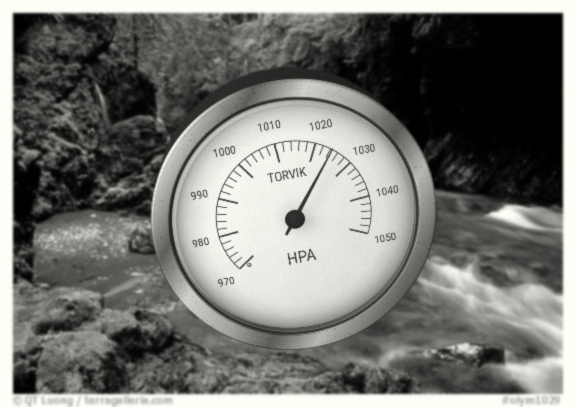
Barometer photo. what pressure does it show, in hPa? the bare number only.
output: 1024
